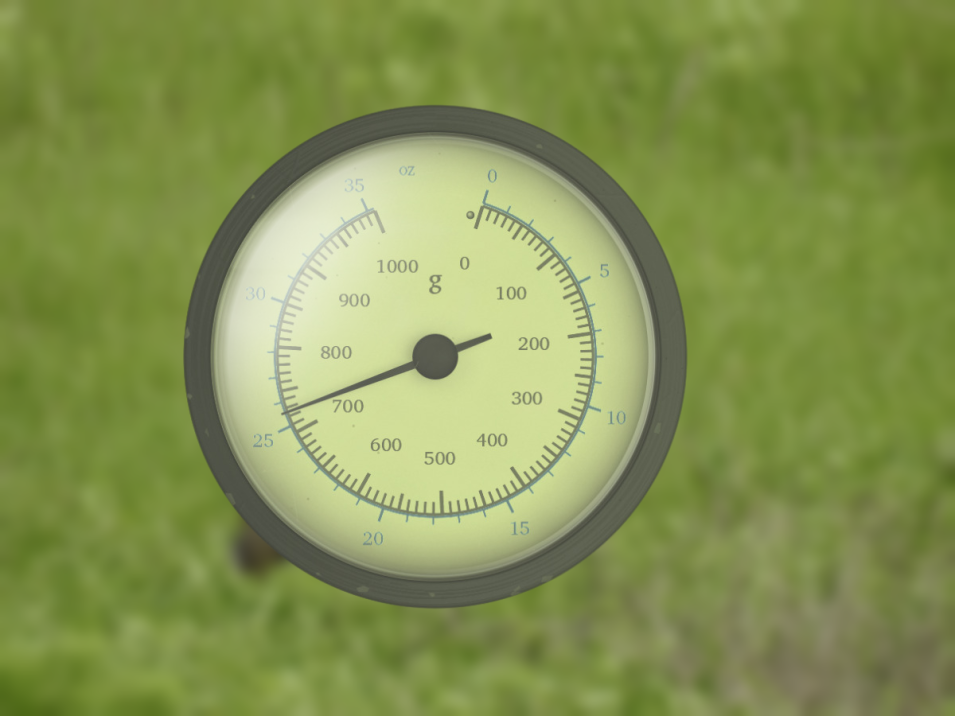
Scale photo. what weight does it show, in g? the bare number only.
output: 725
